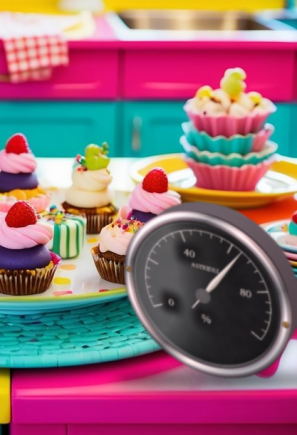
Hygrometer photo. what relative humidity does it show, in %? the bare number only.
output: 64
